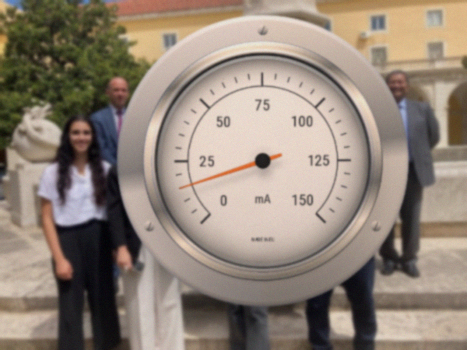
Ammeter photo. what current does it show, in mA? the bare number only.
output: 15
